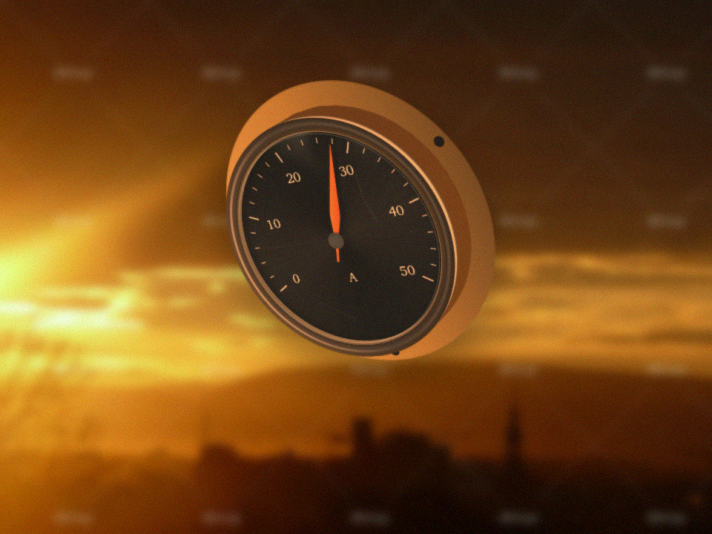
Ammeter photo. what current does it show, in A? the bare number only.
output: 28
